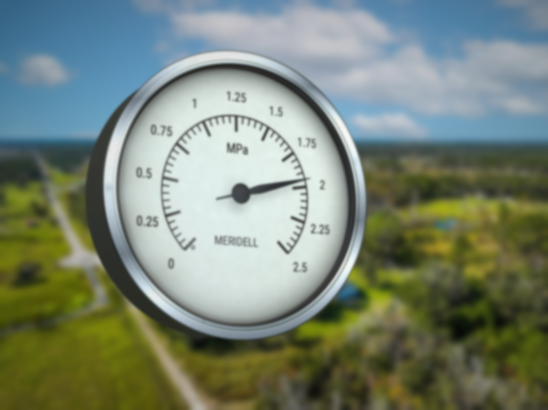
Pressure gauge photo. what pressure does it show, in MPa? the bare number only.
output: 1.95
